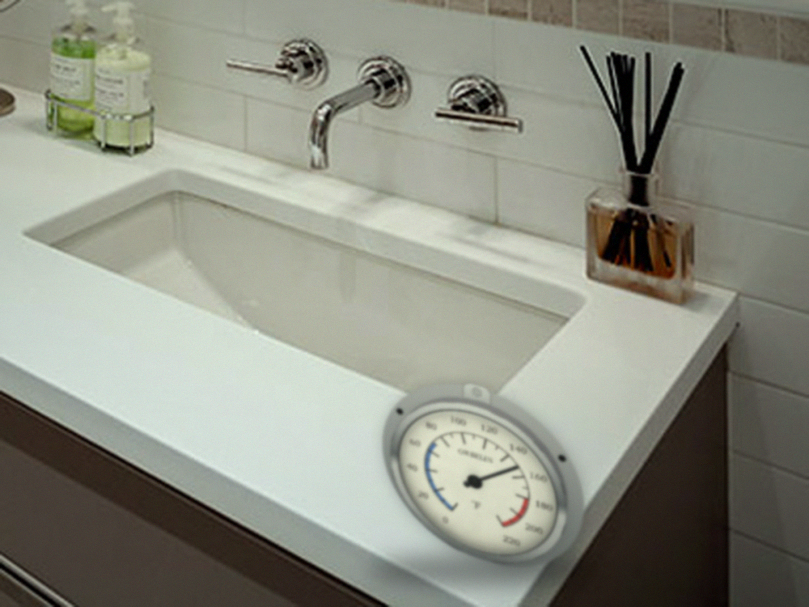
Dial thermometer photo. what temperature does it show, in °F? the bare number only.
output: 150
